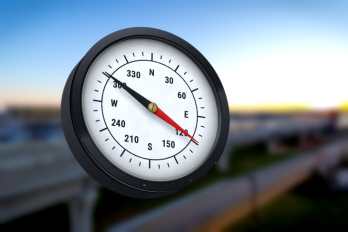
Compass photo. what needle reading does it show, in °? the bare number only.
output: 120
